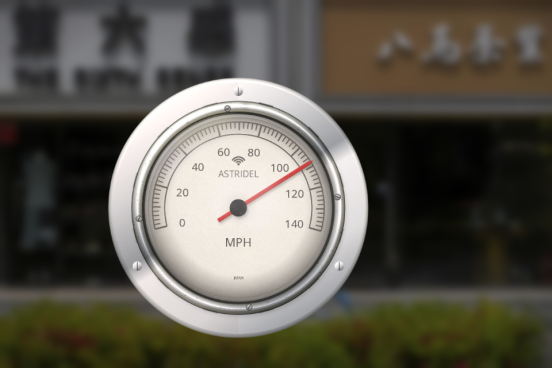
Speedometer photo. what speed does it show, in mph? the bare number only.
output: 108
